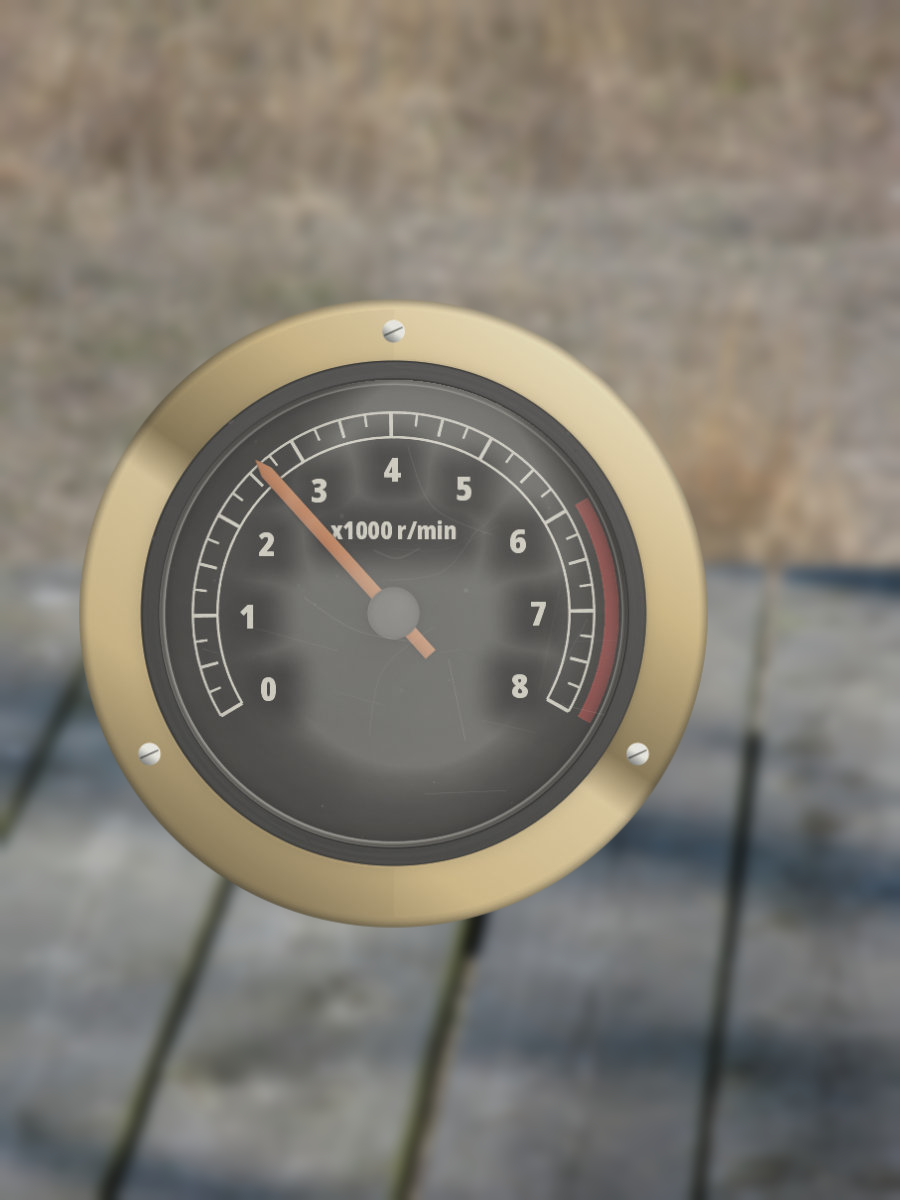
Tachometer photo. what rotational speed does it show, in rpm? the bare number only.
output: 2625
